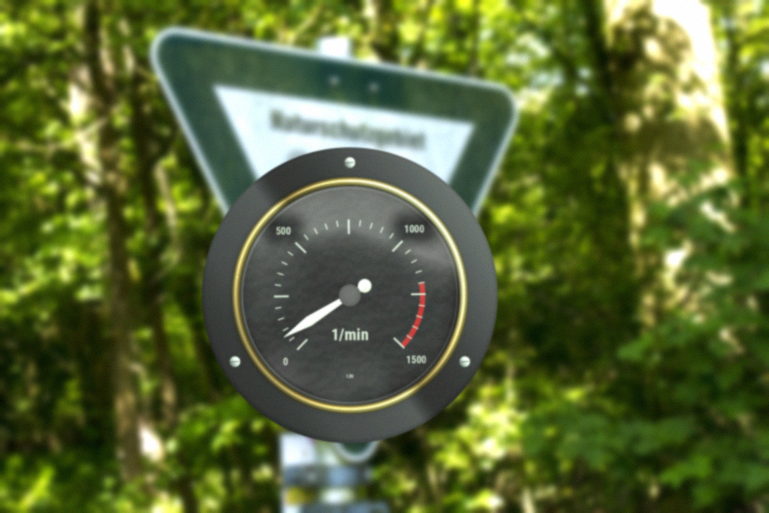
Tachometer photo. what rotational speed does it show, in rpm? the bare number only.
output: 75
